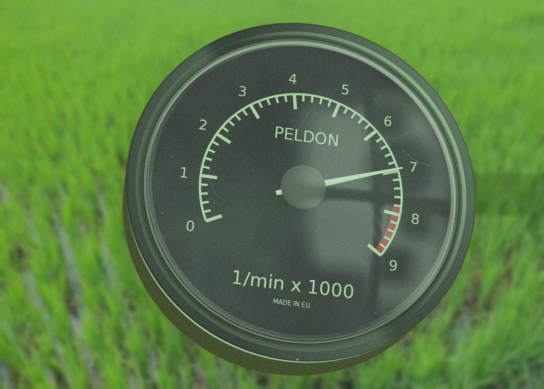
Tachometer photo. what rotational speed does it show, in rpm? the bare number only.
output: 7000
